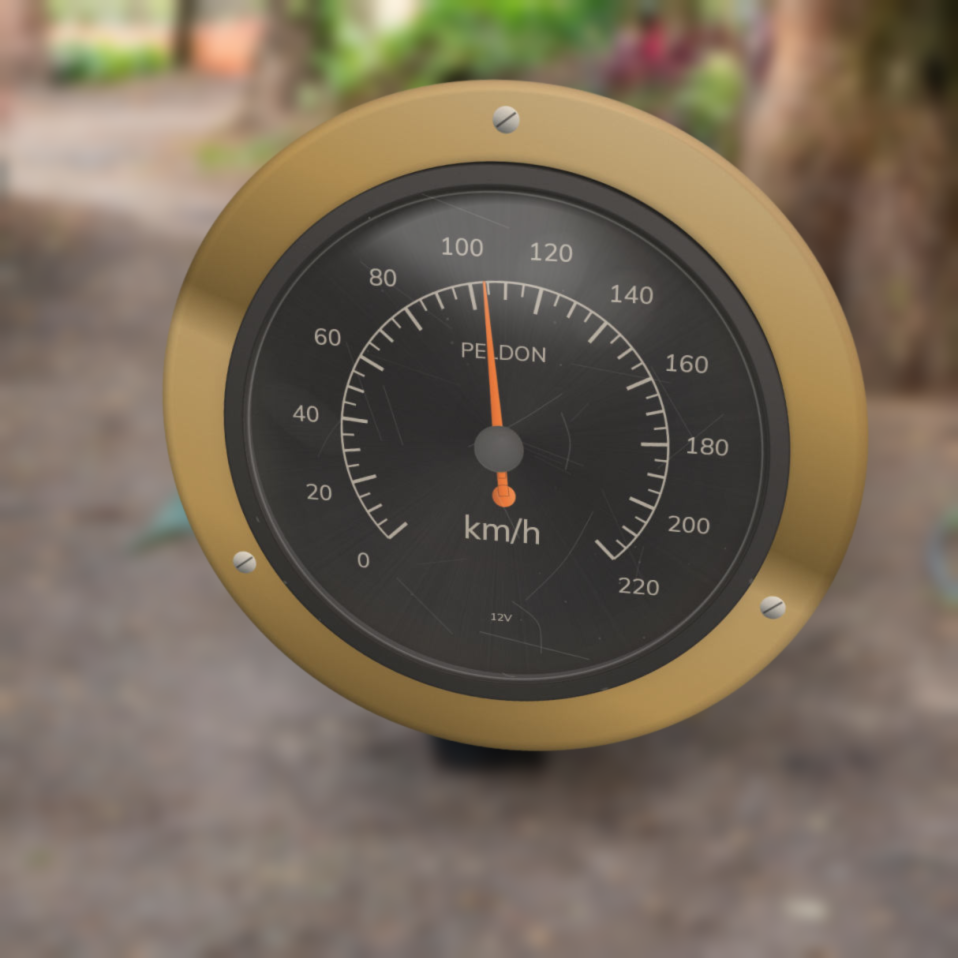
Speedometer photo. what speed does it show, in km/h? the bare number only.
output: 105
